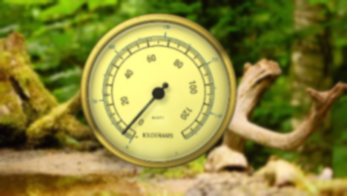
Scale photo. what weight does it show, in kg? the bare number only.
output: 5
